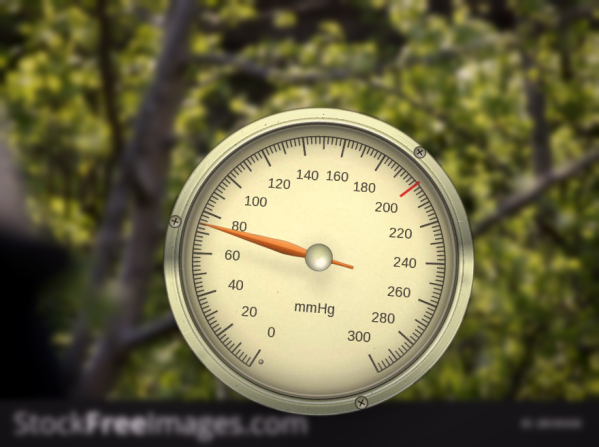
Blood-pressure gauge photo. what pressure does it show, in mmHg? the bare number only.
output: 74
